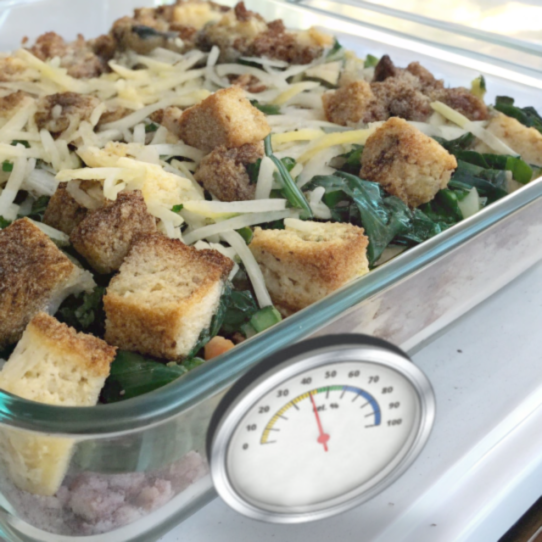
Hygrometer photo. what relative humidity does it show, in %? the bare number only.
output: 40
